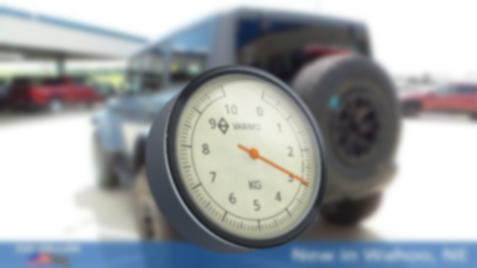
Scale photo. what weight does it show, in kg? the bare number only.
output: 3
